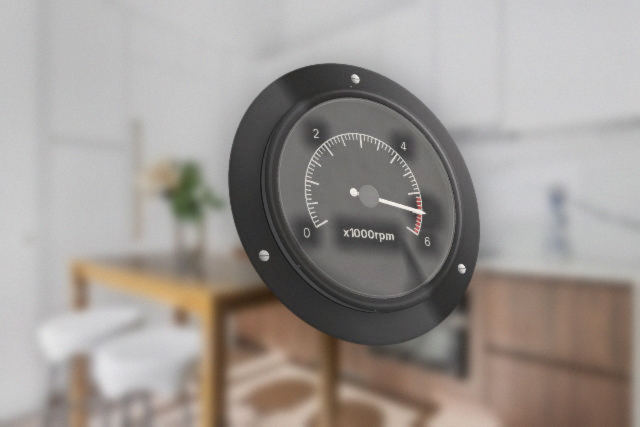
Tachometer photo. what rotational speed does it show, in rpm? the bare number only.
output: 5500
